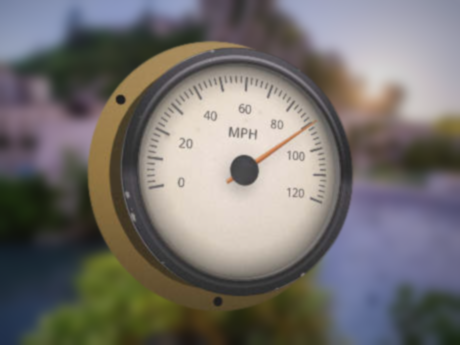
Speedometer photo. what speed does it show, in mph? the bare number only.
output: 90
